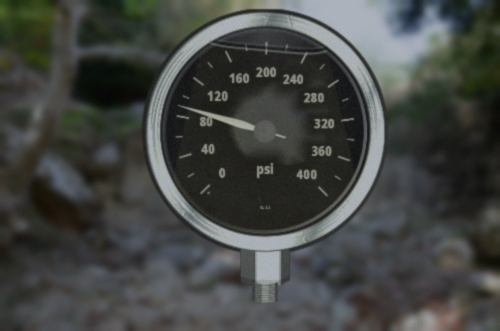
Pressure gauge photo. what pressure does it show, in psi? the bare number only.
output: 90
